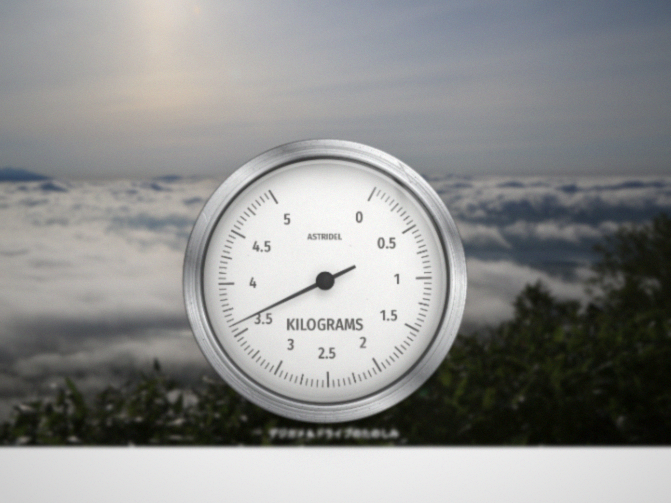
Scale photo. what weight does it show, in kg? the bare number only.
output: 3.6
